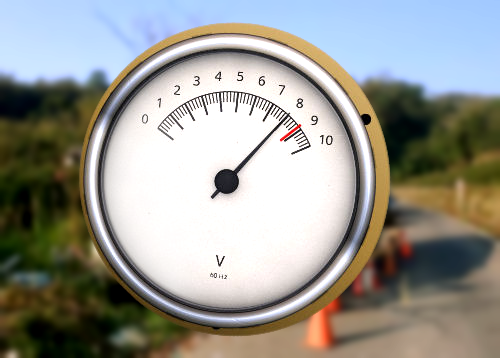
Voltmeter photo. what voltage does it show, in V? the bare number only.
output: 8
